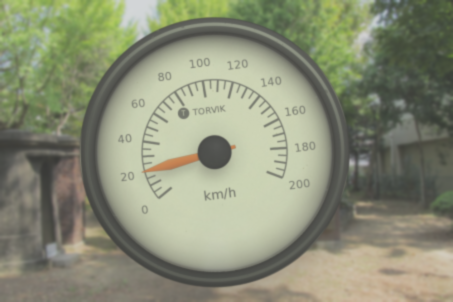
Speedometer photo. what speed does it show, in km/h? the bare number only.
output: 20
